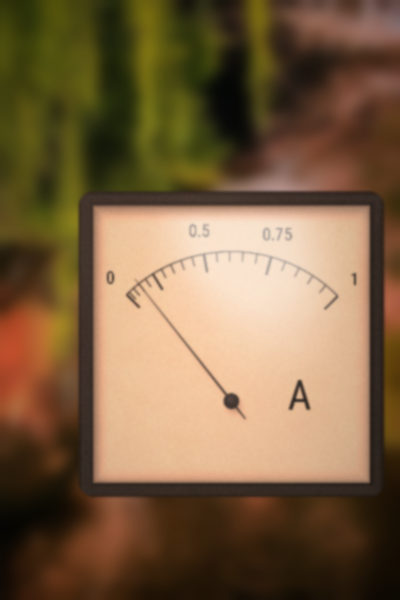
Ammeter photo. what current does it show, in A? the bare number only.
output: 0.15
